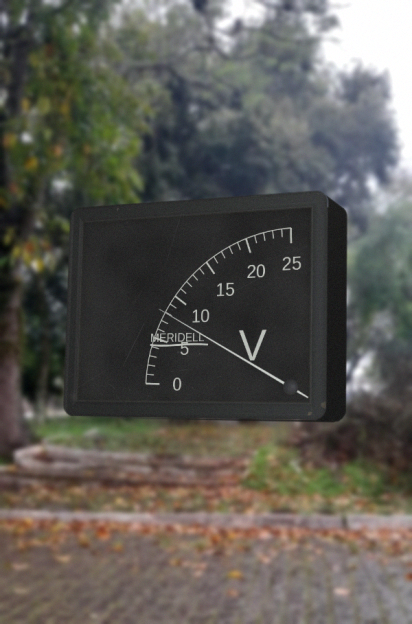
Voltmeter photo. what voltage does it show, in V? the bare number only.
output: 8
